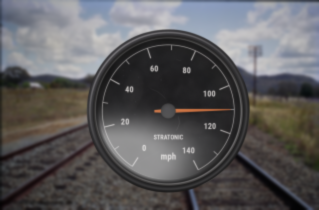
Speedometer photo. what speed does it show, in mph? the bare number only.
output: 110
